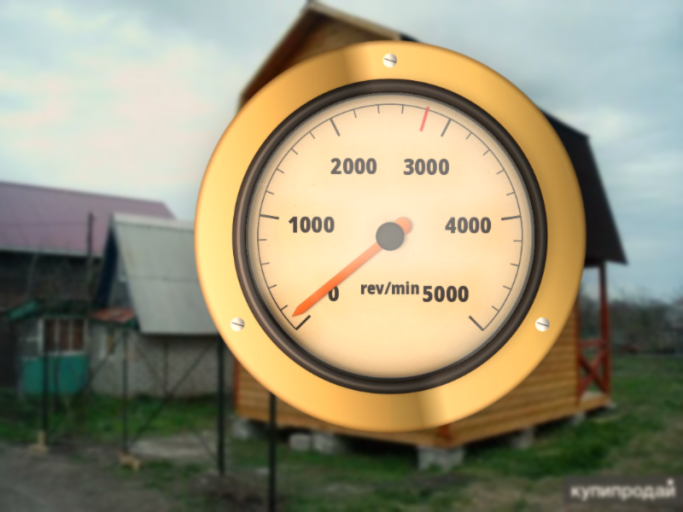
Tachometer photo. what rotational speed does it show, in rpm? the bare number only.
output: 100
